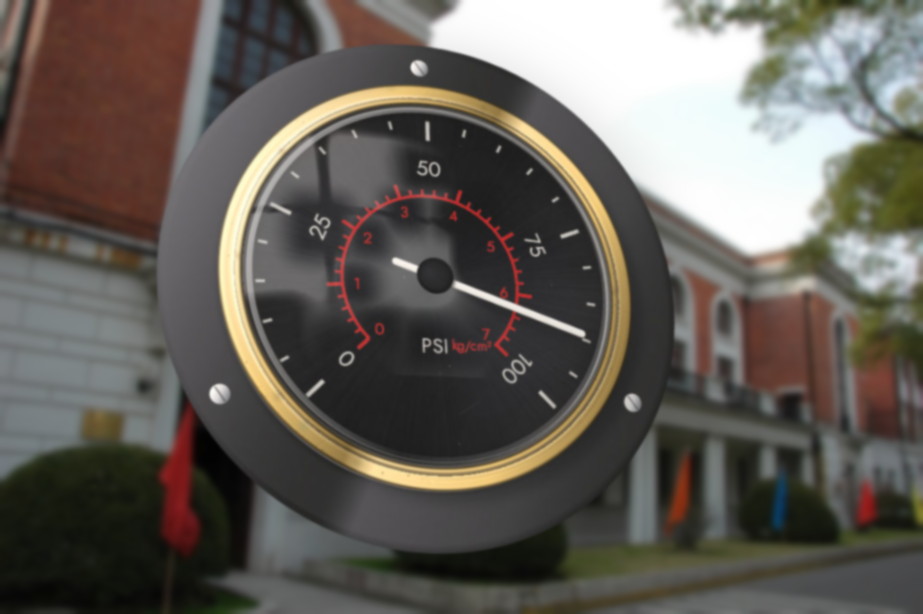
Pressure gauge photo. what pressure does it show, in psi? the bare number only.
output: 90
